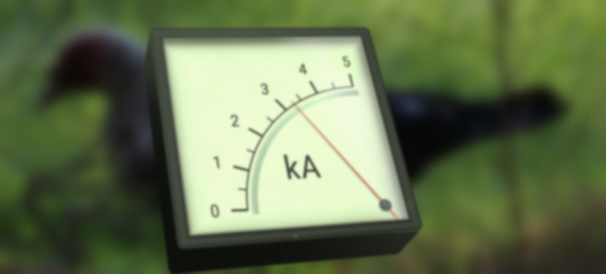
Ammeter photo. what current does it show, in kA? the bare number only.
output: 3.25
